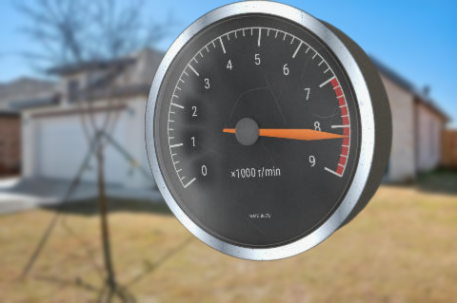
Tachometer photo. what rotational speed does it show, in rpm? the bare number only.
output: 8200
